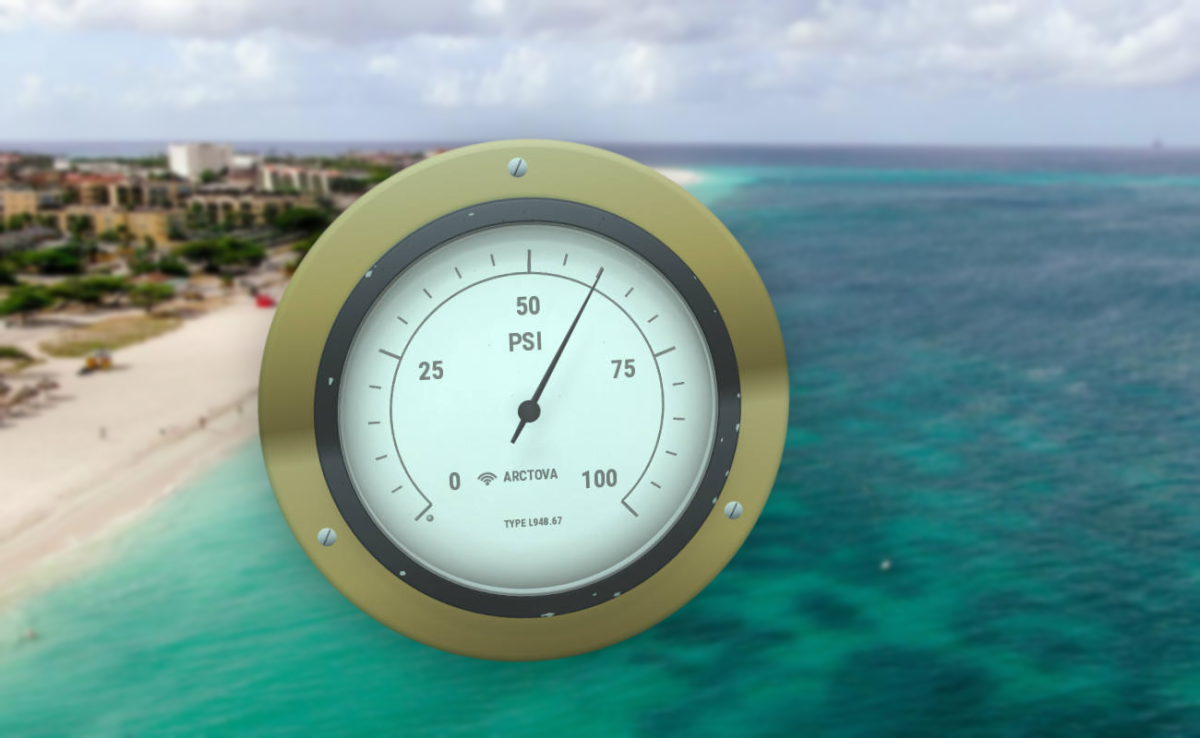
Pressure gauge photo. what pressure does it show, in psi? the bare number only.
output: 60
